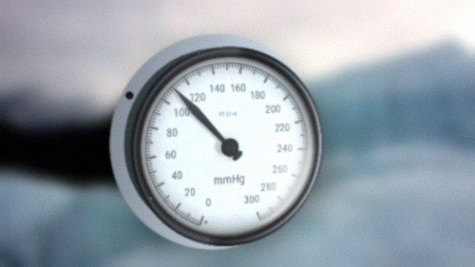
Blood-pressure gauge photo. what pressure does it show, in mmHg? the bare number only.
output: 110
